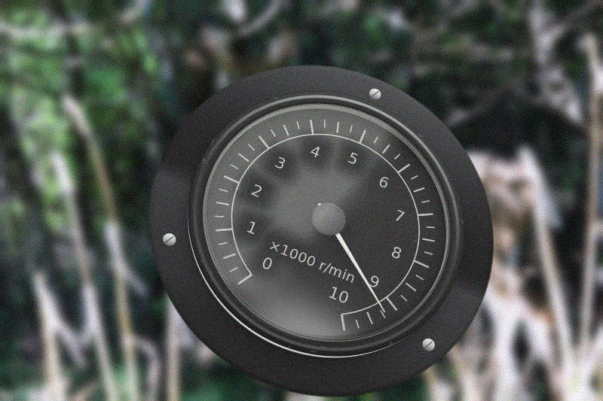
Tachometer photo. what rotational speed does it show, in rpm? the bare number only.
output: 9250
